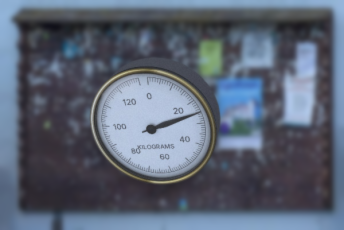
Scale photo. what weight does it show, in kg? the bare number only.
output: 25
